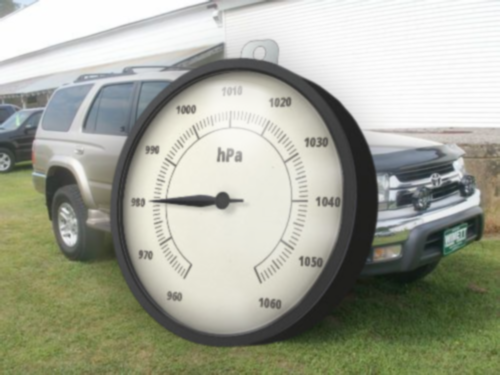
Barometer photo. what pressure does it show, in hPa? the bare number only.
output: 980
